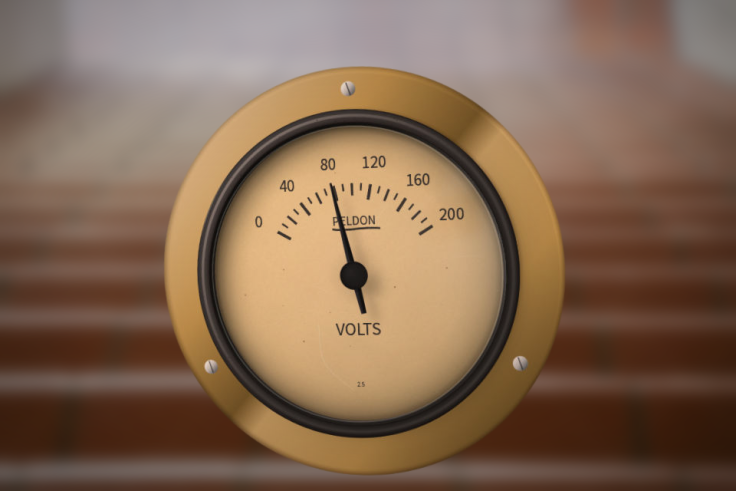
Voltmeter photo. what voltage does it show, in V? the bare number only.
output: 80
